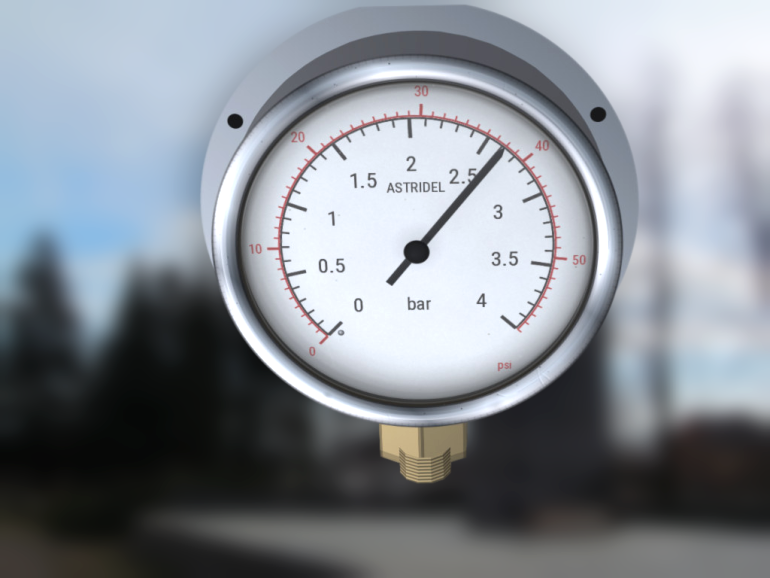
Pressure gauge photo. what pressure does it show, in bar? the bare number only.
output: 2.6
